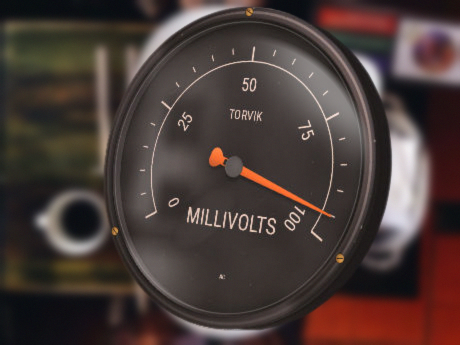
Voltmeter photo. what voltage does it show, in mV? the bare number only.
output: 95
